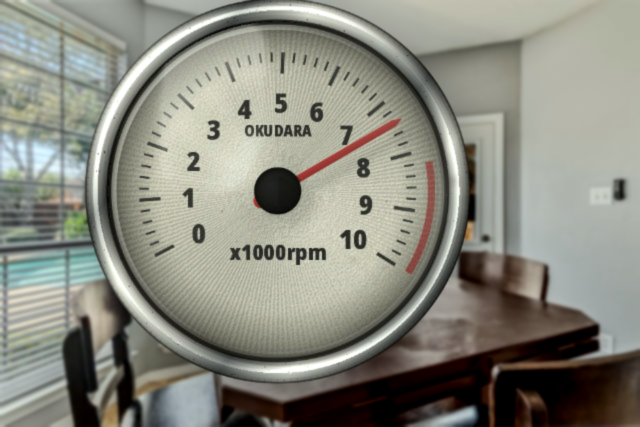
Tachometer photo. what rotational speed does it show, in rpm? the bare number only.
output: 7400
